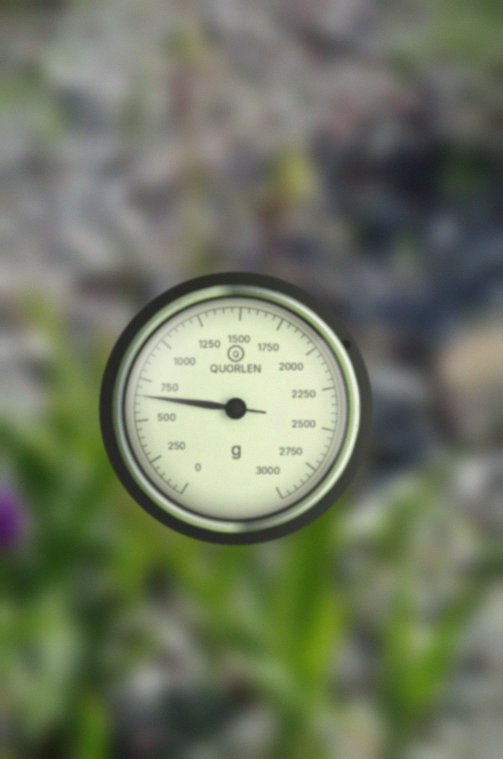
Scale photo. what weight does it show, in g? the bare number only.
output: 650
